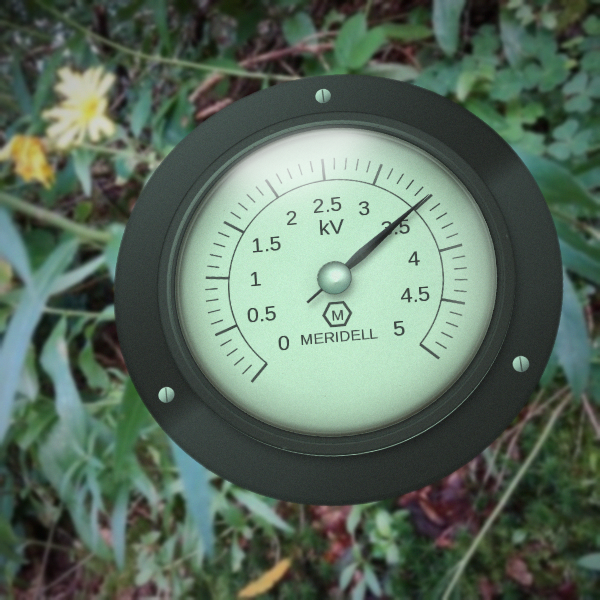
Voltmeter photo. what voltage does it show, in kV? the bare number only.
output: 3.5
